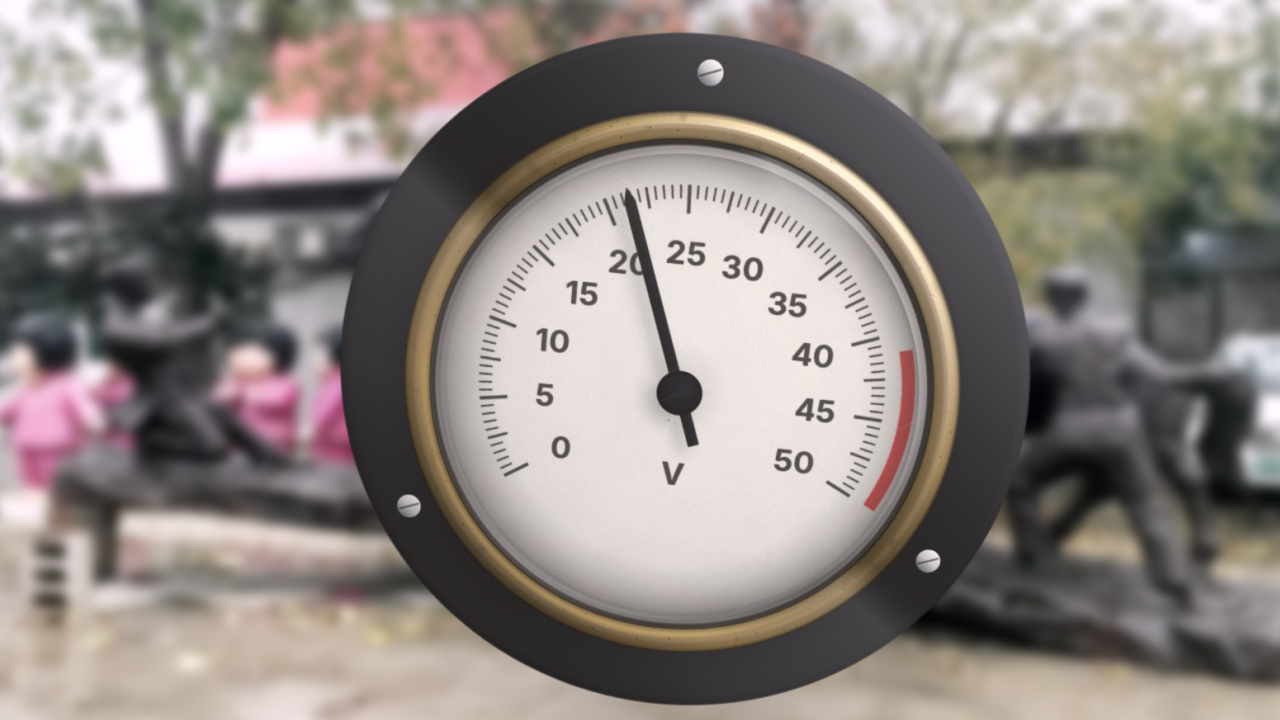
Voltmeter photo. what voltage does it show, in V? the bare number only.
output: 21.5
